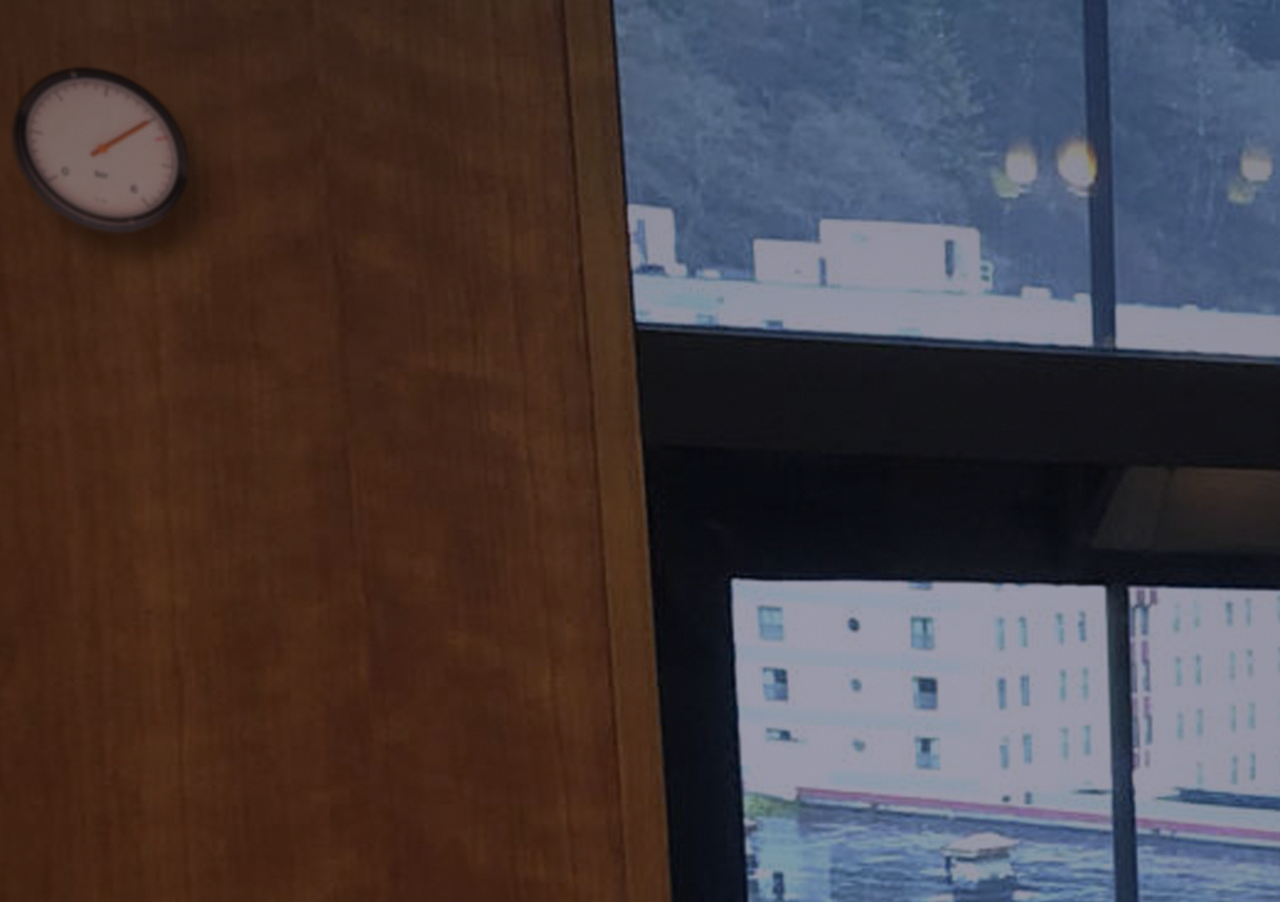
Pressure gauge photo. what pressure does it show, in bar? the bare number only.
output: 4
